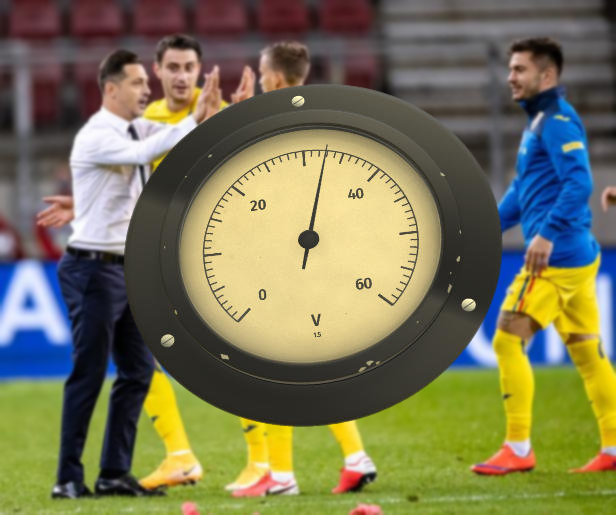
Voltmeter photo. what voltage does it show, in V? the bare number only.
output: 33
